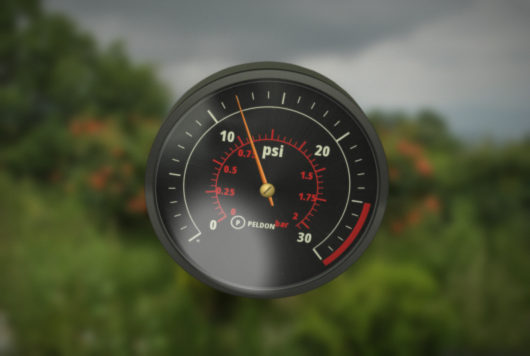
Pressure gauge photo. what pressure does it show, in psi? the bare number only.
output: 12
